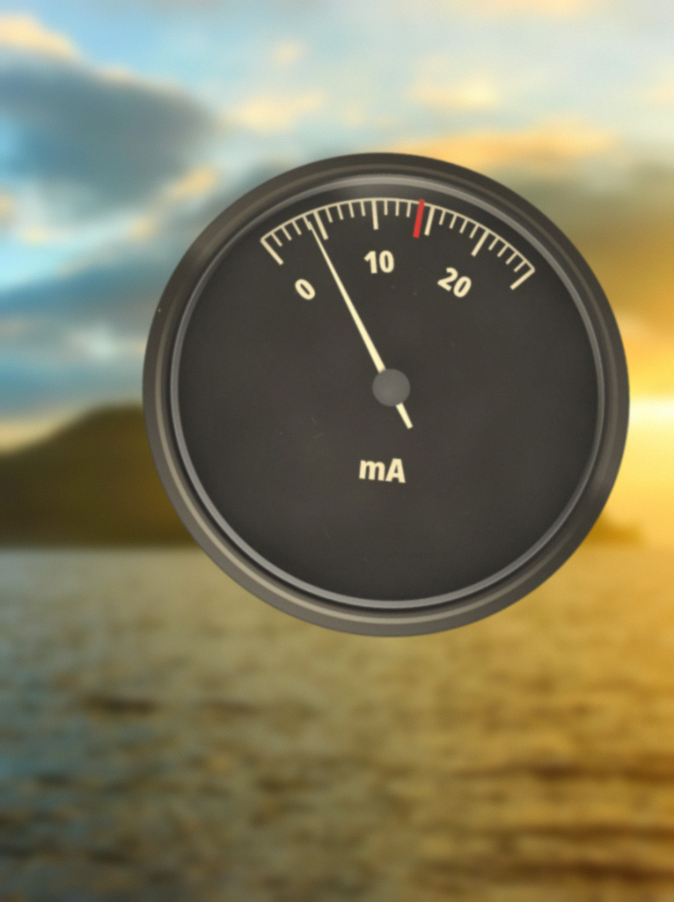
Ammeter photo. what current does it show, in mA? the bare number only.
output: 4
